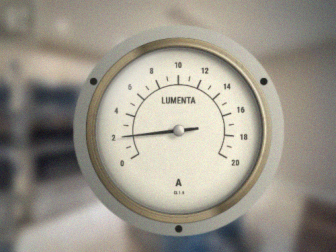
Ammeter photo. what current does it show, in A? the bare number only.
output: 2
